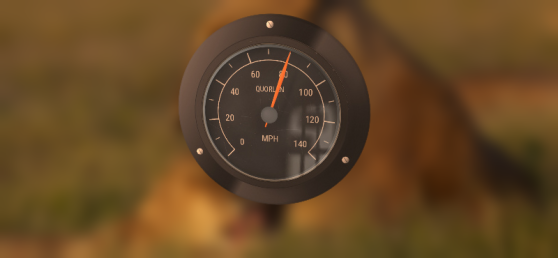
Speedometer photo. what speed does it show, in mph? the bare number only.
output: 80
